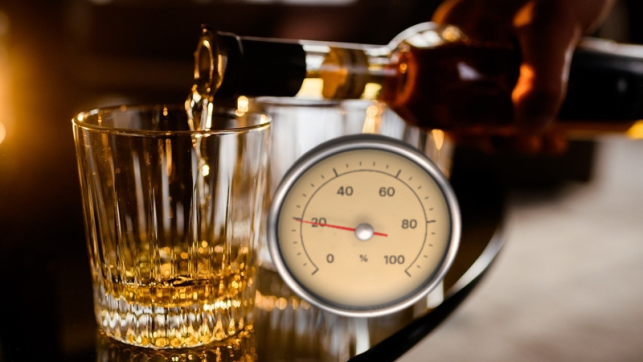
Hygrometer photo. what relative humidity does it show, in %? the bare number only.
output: 20
